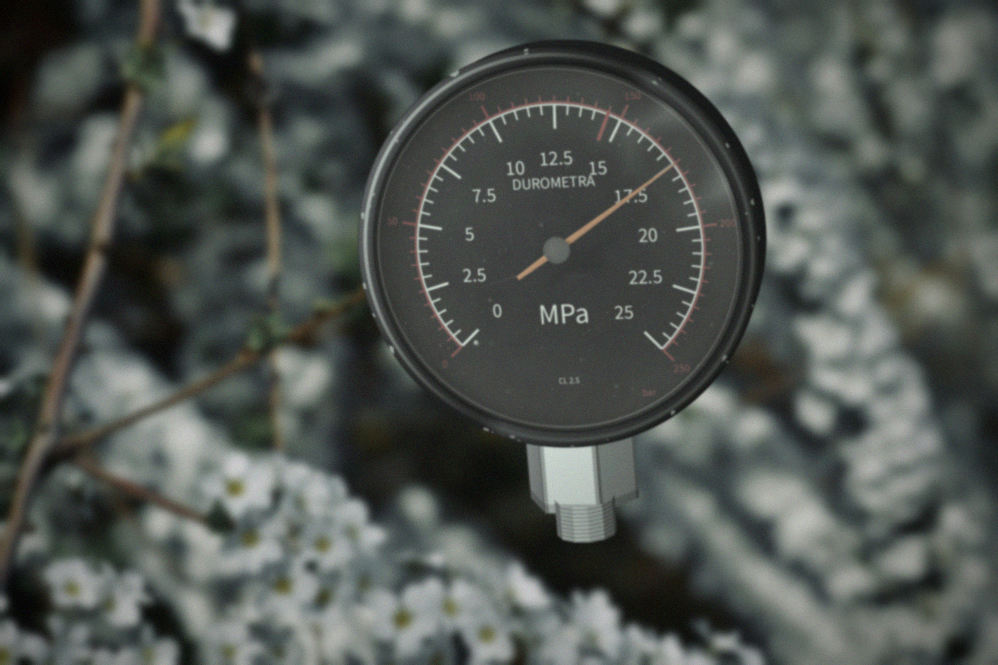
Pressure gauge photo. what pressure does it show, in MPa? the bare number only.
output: 17.5
